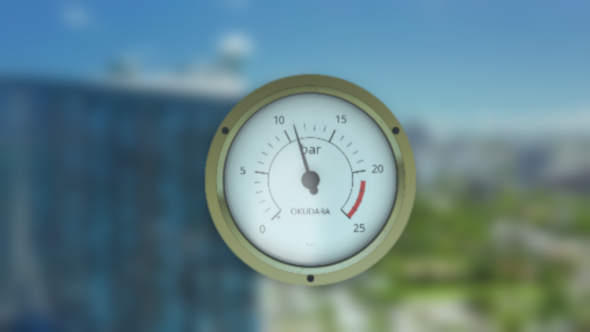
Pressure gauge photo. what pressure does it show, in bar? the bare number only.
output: 11
